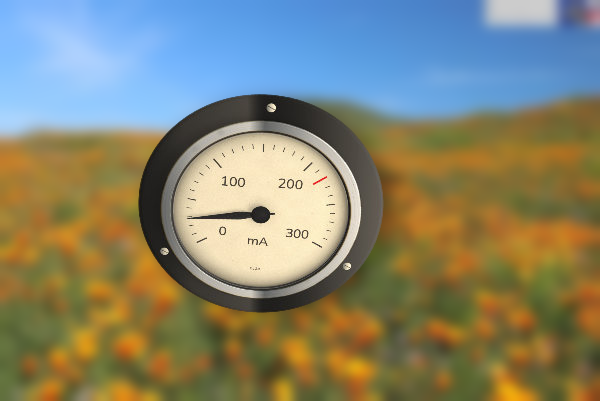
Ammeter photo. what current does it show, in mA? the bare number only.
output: 30
